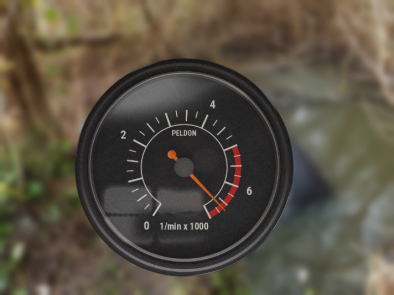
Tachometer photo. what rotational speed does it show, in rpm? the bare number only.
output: 6625
